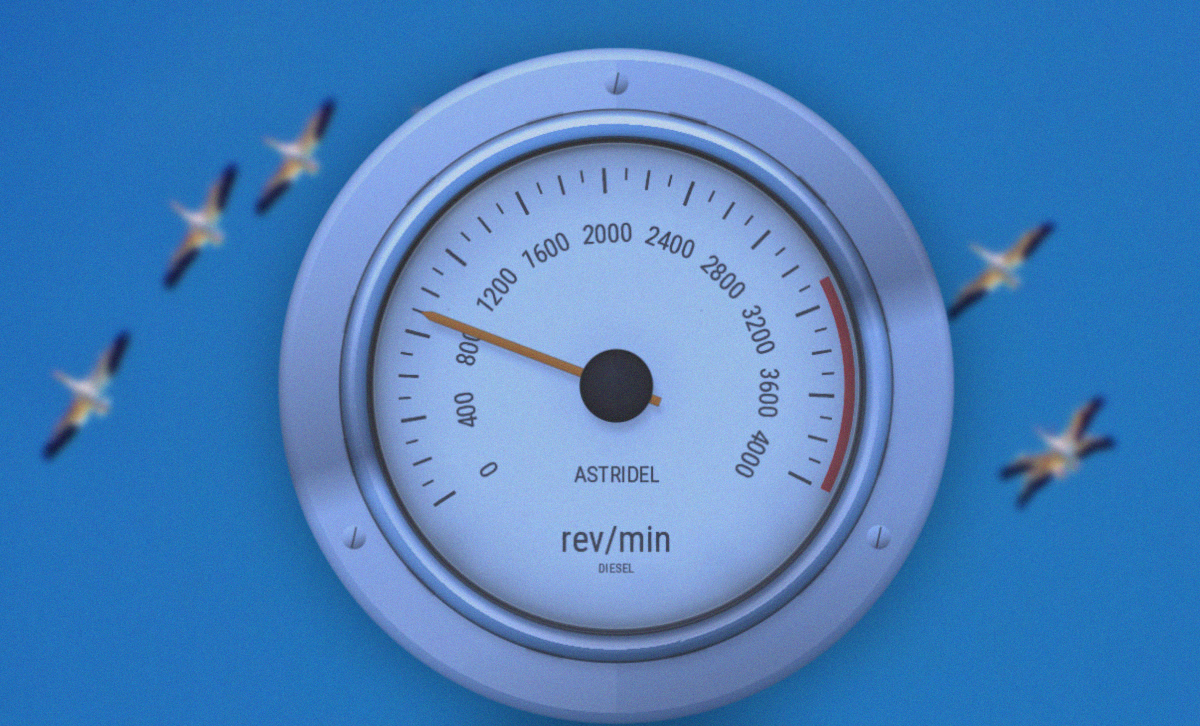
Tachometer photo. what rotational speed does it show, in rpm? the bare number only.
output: 900
